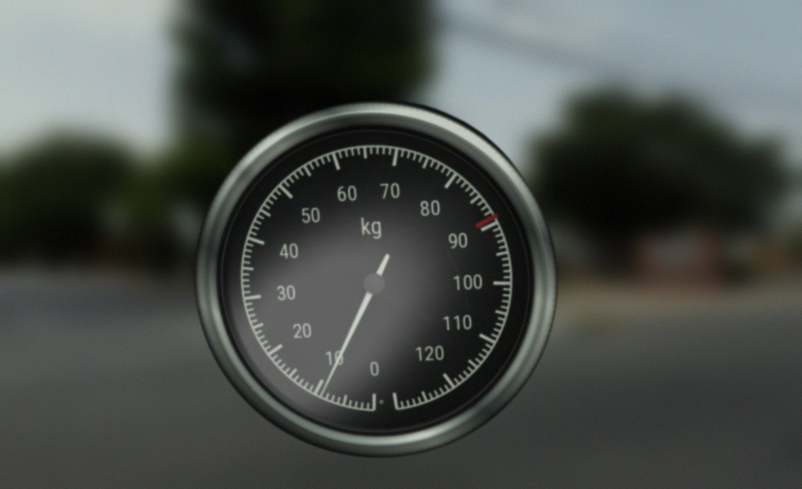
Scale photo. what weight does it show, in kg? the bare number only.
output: 9
